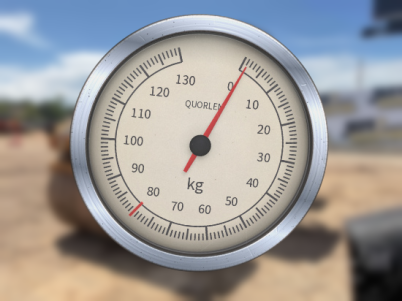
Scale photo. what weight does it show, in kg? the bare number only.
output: 1
